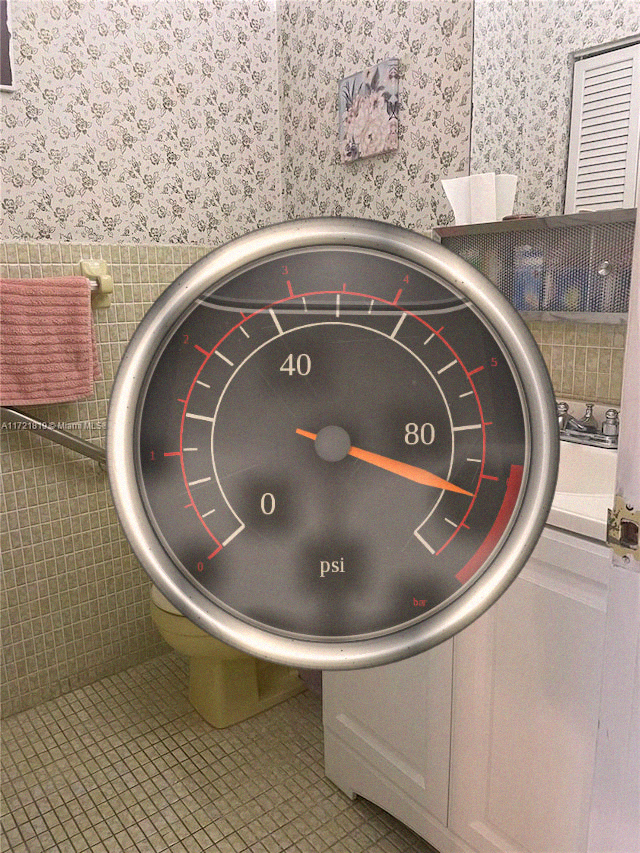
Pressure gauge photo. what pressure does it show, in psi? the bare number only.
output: 90
